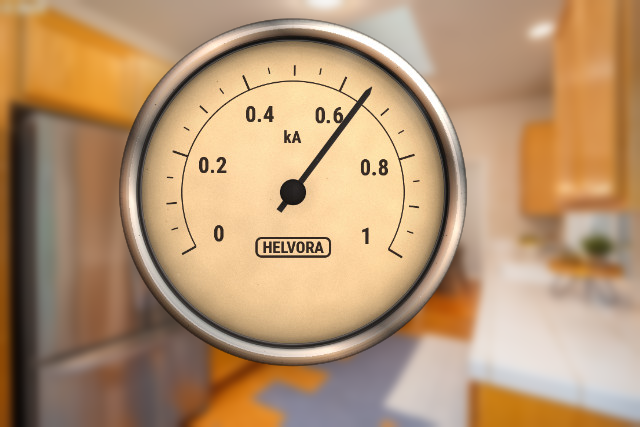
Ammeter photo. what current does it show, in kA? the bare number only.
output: 0.65
